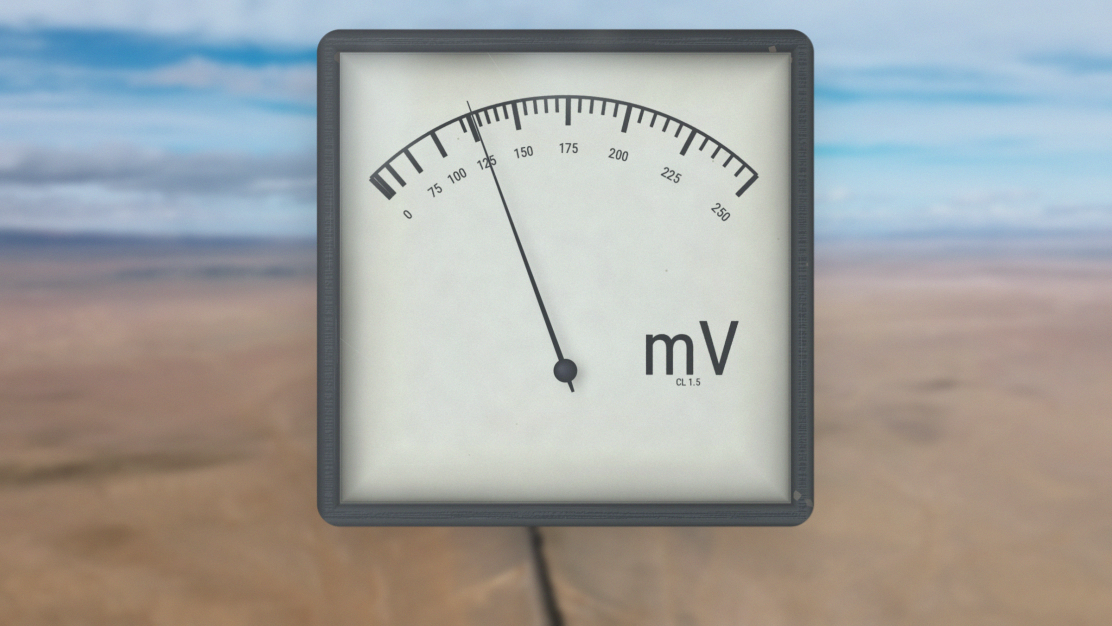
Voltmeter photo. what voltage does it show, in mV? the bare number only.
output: 127.5
